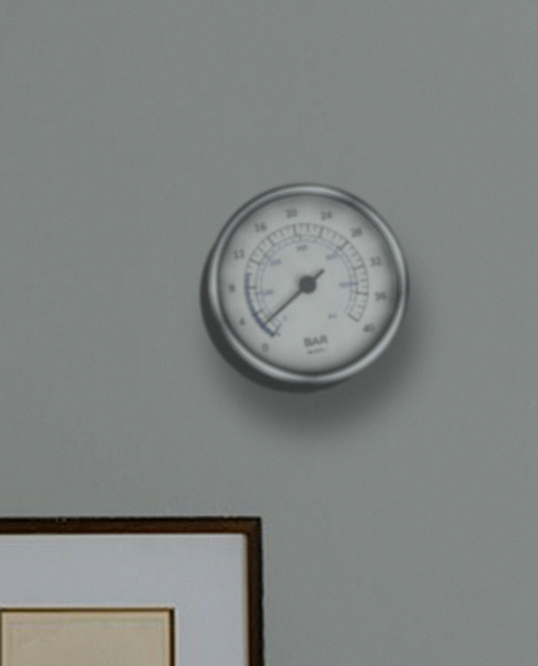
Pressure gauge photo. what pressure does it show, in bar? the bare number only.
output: 2
